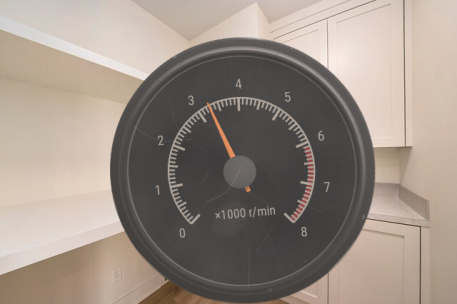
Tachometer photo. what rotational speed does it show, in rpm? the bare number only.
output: 3300
